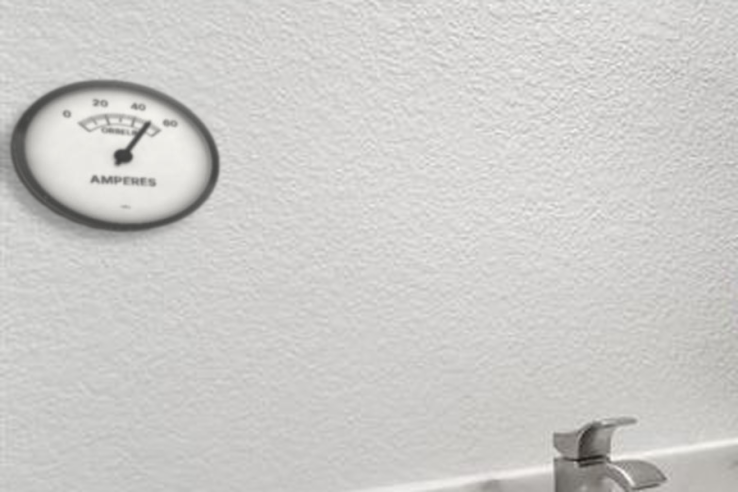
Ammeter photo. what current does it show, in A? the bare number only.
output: 50
